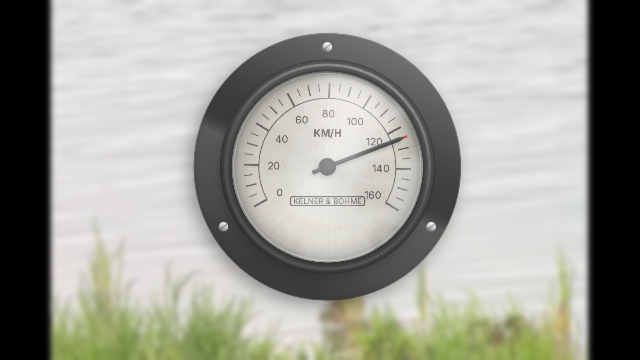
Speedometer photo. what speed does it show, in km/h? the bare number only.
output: 125
